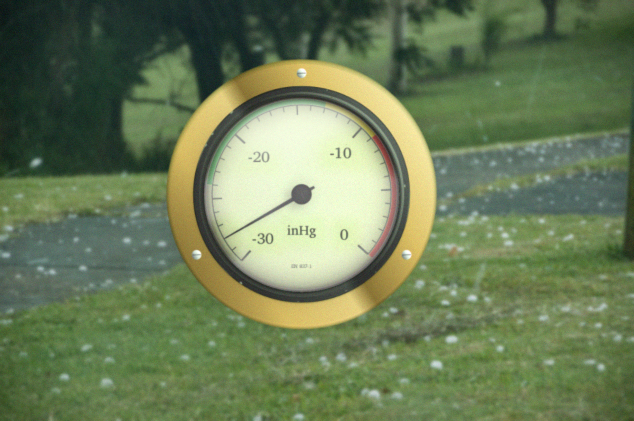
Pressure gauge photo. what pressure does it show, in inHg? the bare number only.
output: -28
